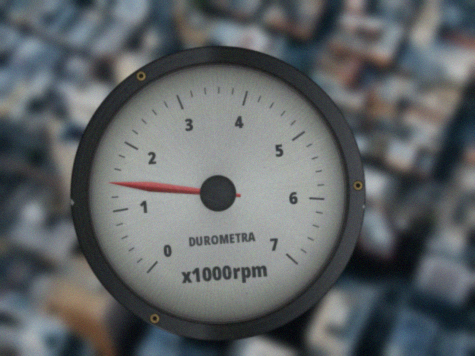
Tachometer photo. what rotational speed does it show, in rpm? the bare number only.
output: 1400
